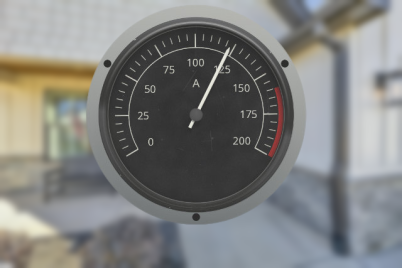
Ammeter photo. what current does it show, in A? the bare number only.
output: 122.5
